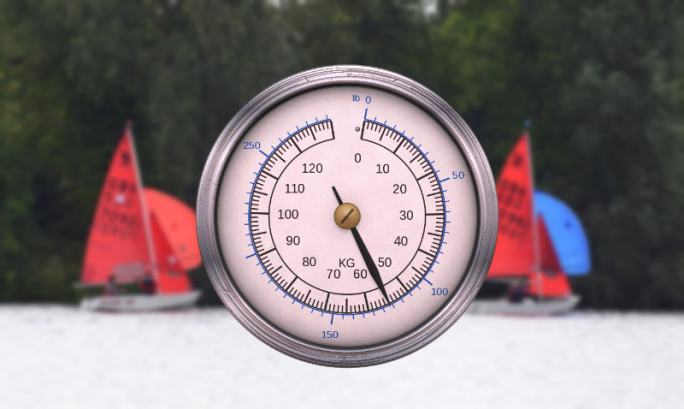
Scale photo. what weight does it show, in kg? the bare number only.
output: 55
